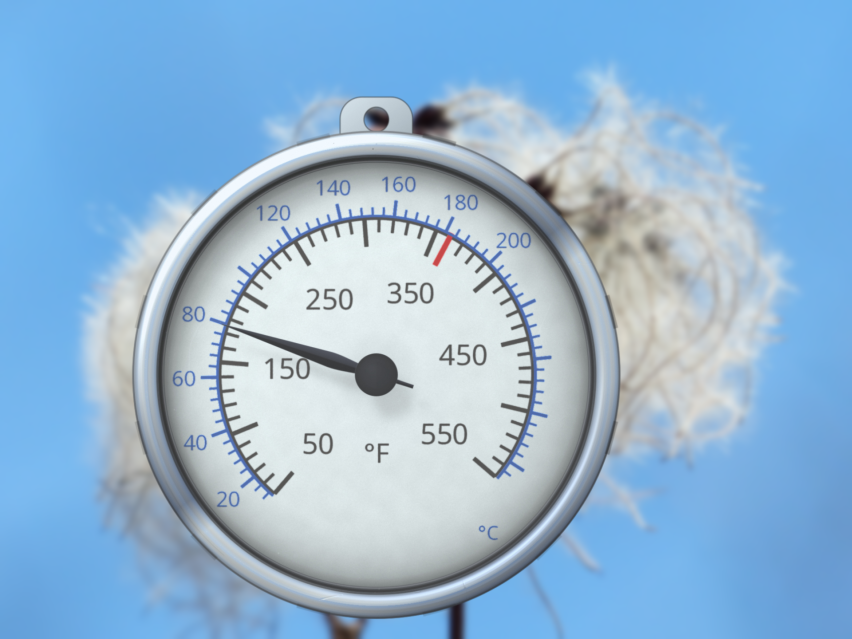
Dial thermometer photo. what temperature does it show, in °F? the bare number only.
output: 175
